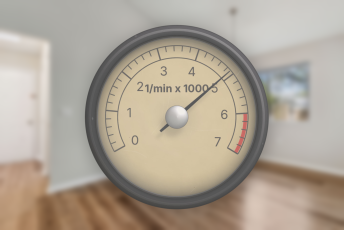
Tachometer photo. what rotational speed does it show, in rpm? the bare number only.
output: 4900
